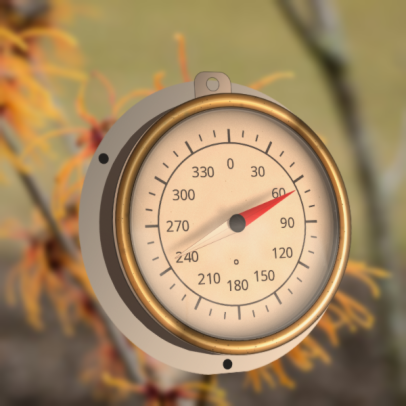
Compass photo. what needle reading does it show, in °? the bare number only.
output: 65
